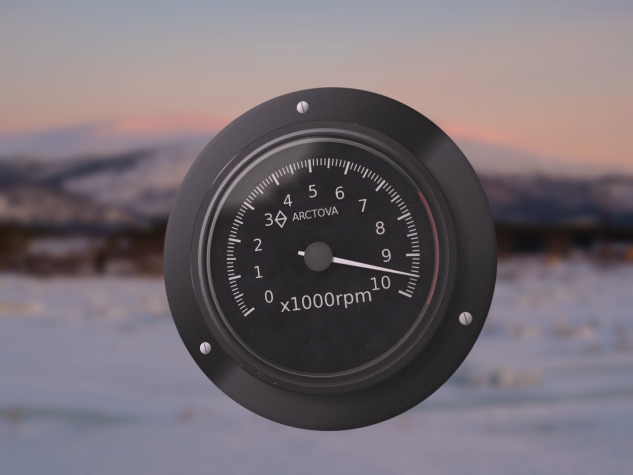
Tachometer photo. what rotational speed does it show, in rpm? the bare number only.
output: 9500
